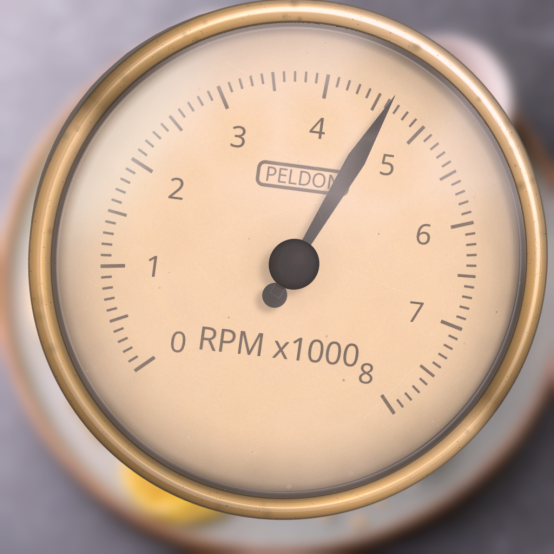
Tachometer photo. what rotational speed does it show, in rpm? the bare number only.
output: 4600
